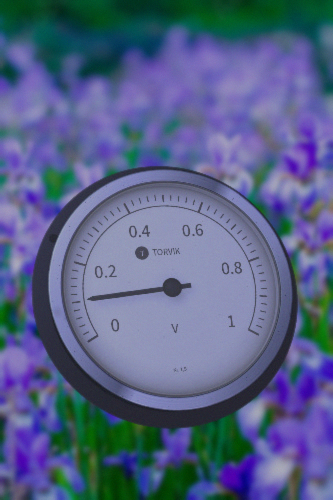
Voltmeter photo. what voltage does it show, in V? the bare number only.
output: 0.1
